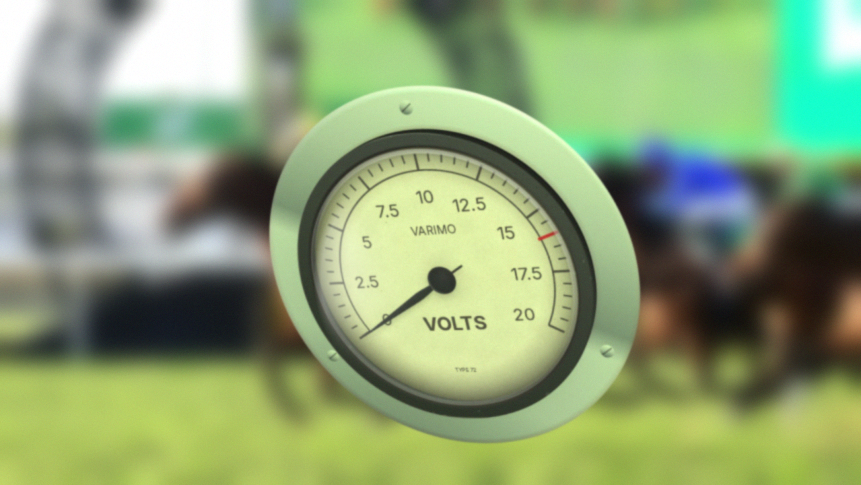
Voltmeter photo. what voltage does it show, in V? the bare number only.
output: 0
